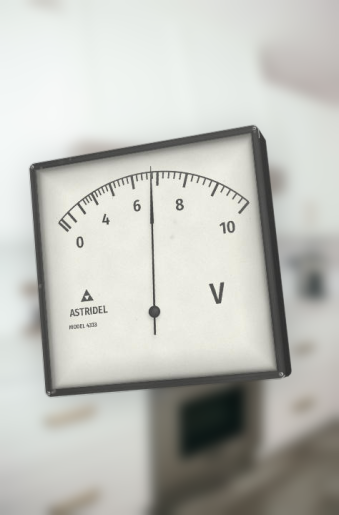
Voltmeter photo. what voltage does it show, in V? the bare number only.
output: 6.8
